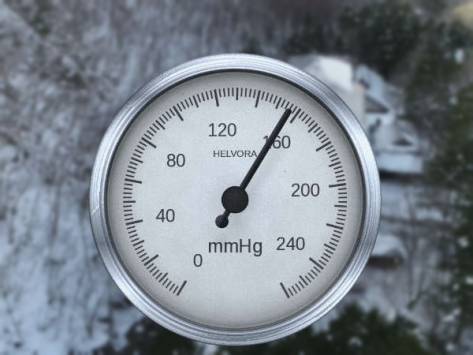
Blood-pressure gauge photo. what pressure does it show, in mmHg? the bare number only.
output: 156
